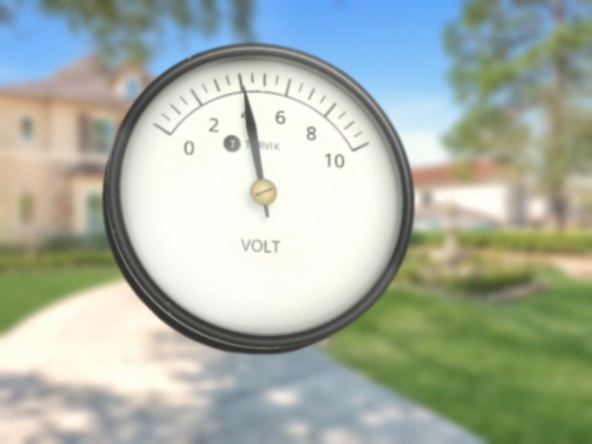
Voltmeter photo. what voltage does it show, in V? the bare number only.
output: 4
